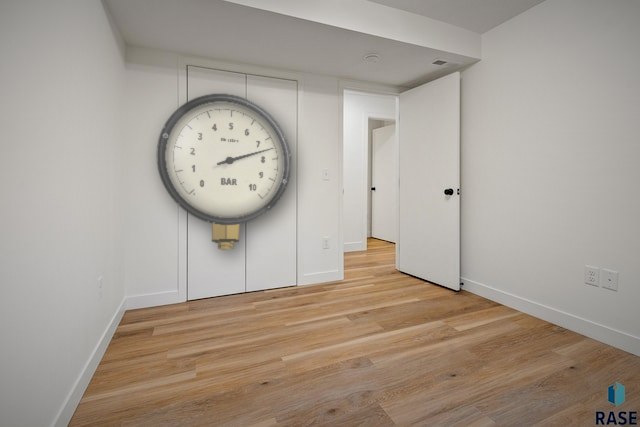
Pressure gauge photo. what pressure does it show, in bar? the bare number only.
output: 7.5
